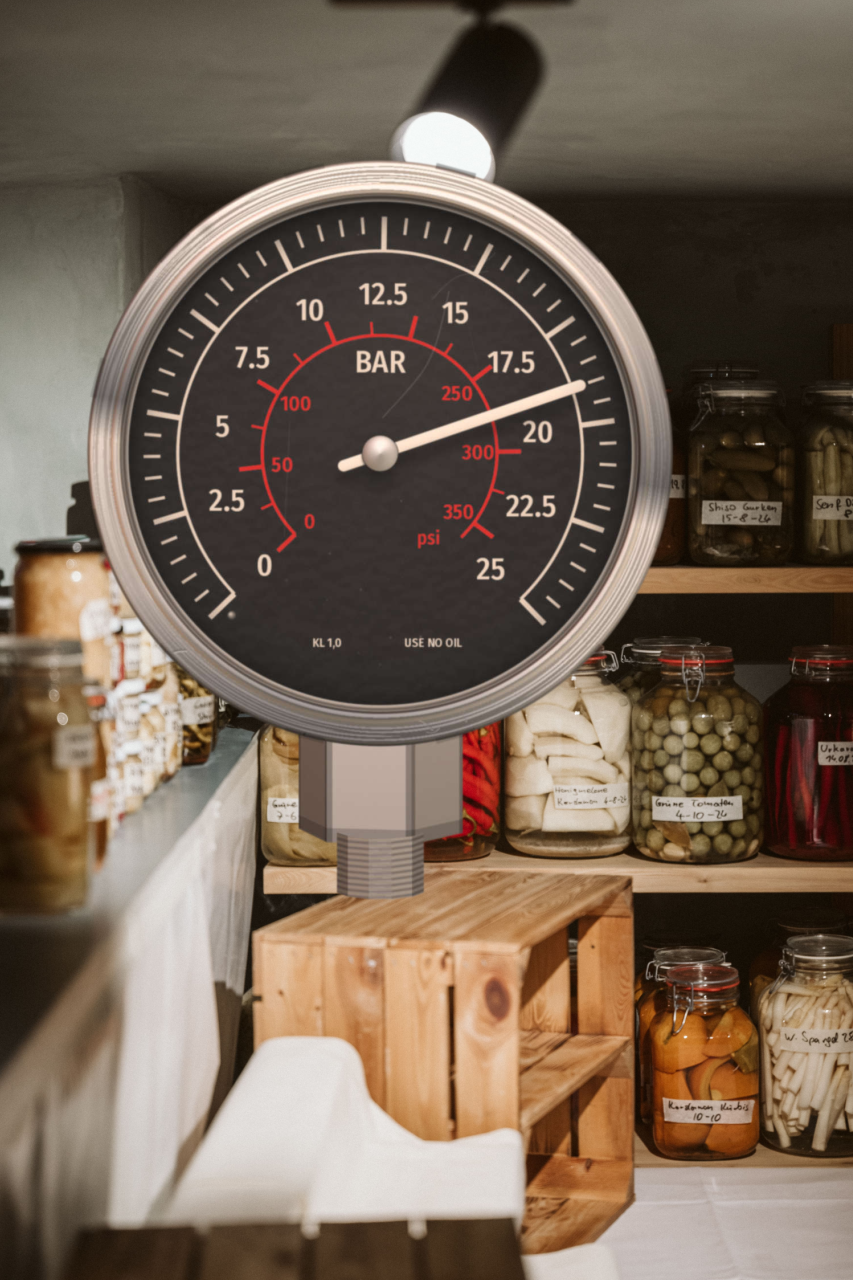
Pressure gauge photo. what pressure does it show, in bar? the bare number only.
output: 19
